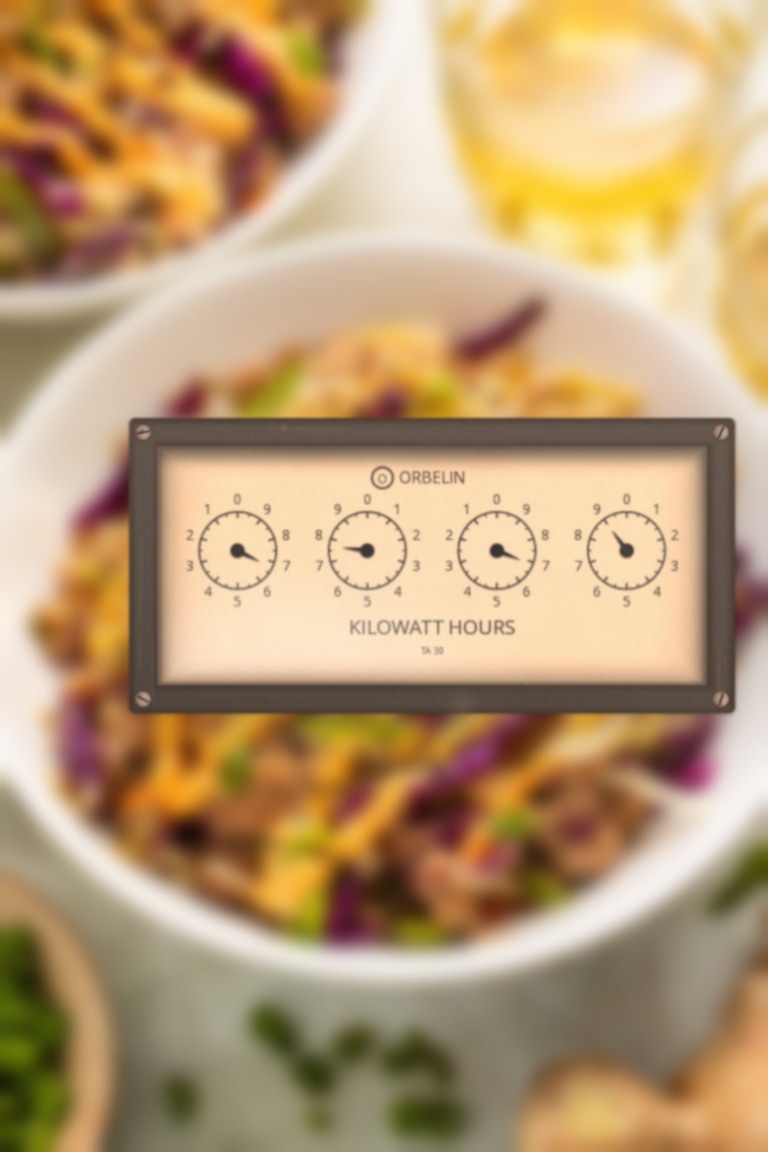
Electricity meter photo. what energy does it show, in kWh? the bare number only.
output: 6769
